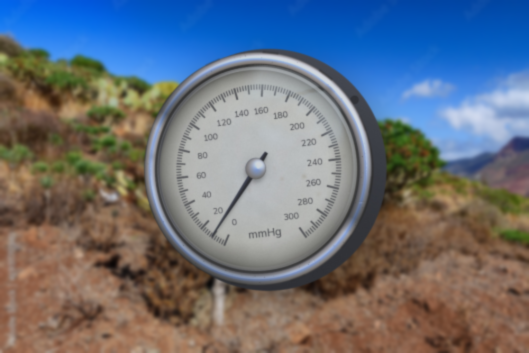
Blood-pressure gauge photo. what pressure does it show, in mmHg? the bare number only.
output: 10
